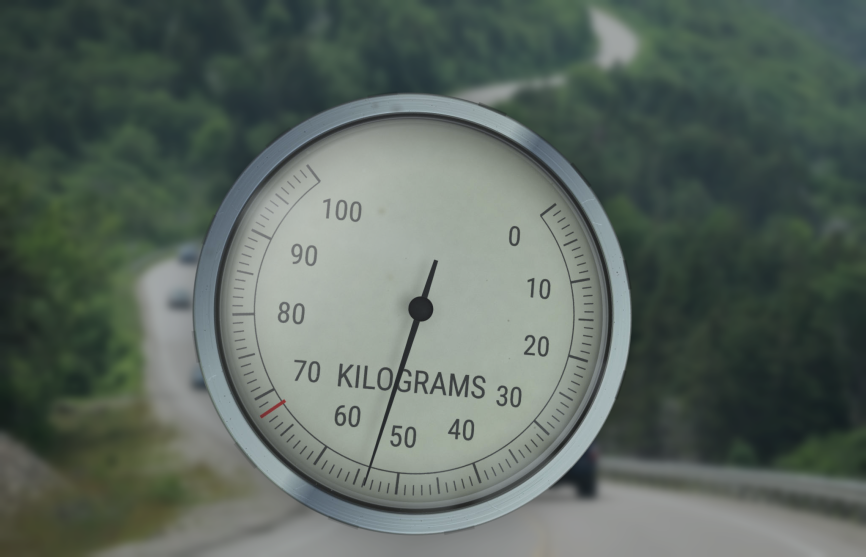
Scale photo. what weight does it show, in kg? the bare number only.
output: 54
